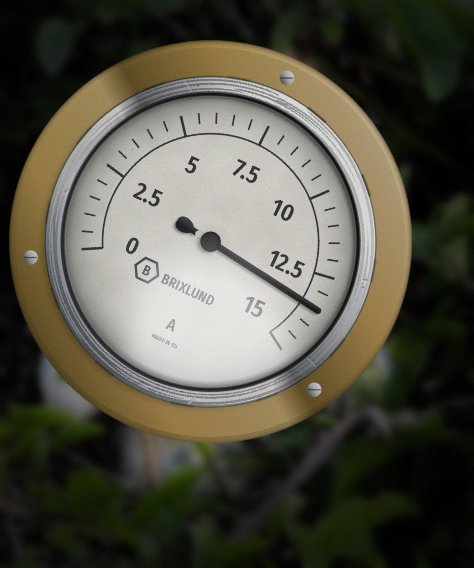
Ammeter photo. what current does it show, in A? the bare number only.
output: 13.5
